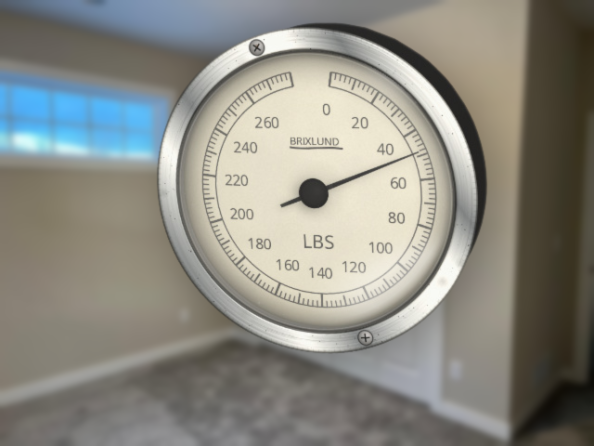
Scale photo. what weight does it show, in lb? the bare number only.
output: 48
